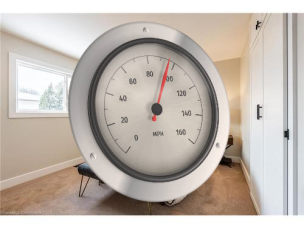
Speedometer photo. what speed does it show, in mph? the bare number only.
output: 95
